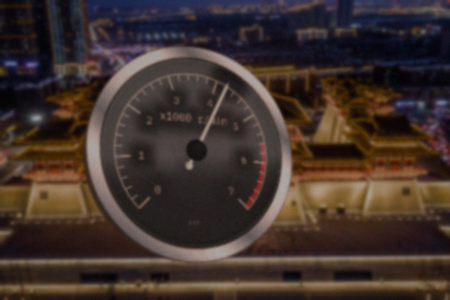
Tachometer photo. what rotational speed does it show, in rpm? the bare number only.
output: 4200
